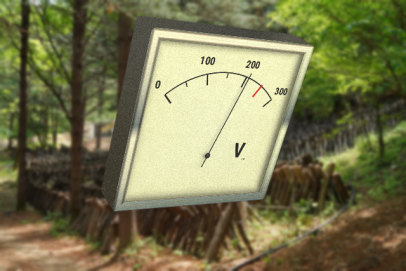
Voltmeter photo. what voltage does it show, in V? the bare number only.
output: 200
